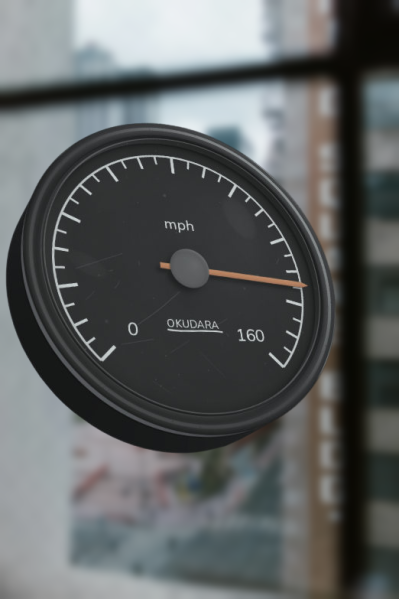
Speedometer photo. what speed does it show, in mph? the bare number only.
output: 135
